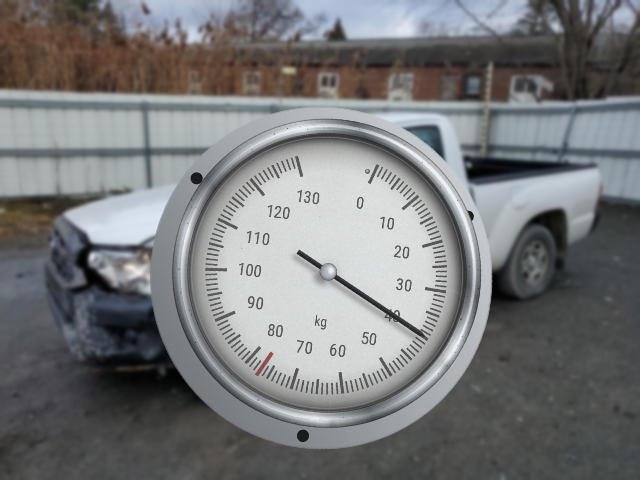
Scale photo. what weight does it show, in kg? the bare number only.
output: 40
